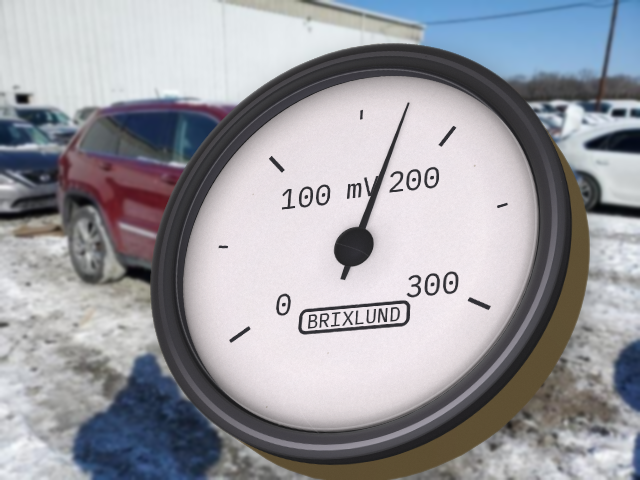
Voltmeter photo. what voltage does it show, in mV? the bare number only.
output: 175
